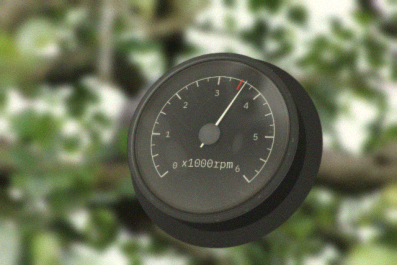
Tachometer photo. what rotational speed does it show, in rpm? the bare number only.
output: 3625
